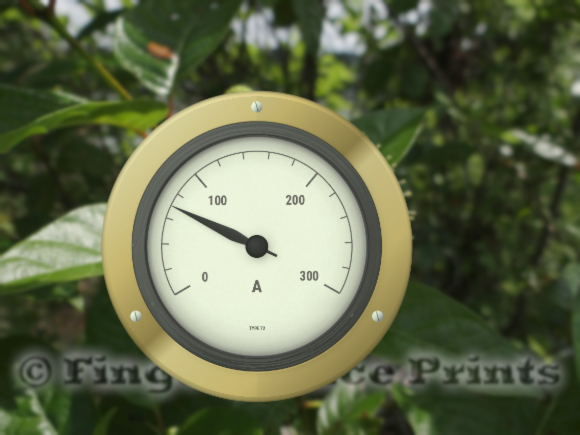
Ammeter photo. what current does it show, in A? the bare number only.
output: 70
